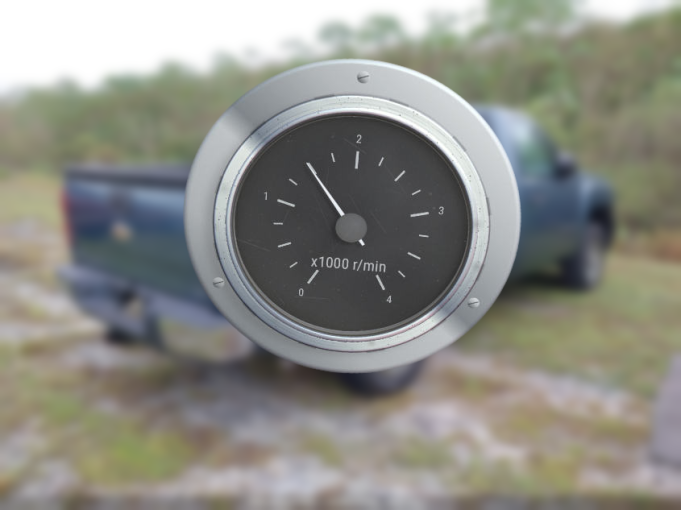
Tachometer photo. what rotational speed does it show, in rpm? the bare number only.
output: 1500
